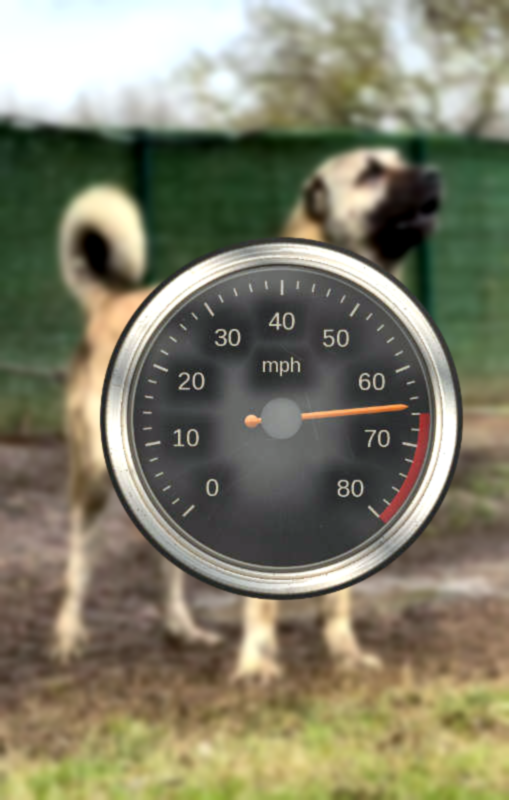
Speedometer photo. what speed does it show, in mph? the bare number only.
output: 65
